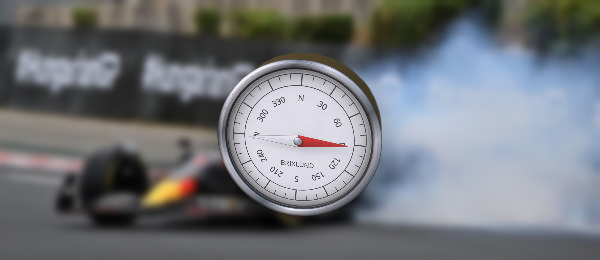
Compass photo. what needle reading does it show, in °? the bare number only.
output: 90
